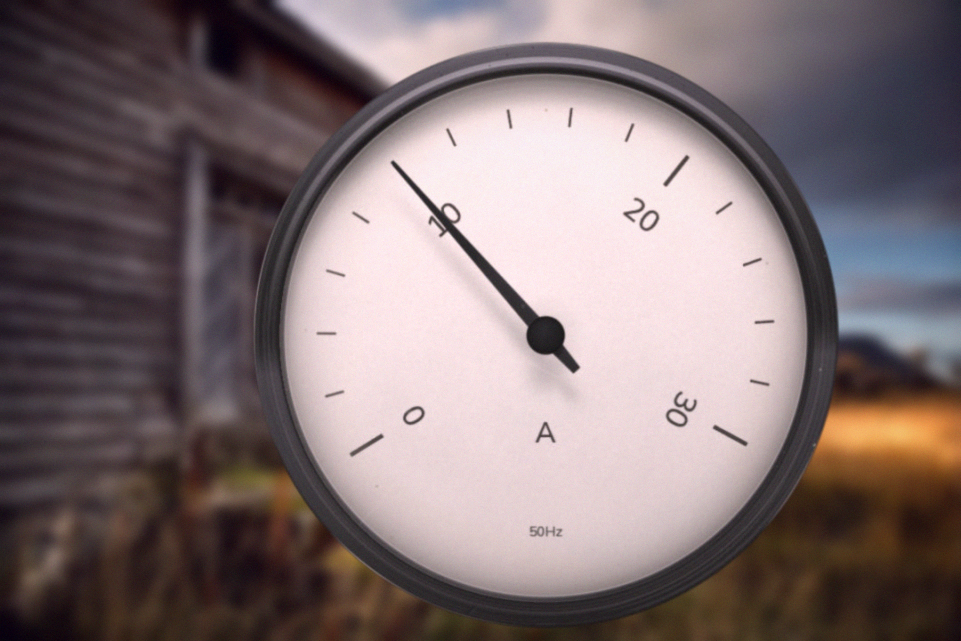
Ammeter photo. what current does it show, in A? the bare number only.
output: 10
